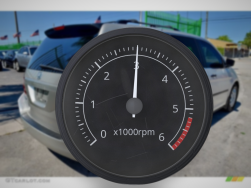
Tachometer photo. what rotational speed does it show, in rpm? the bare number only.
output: 3000
